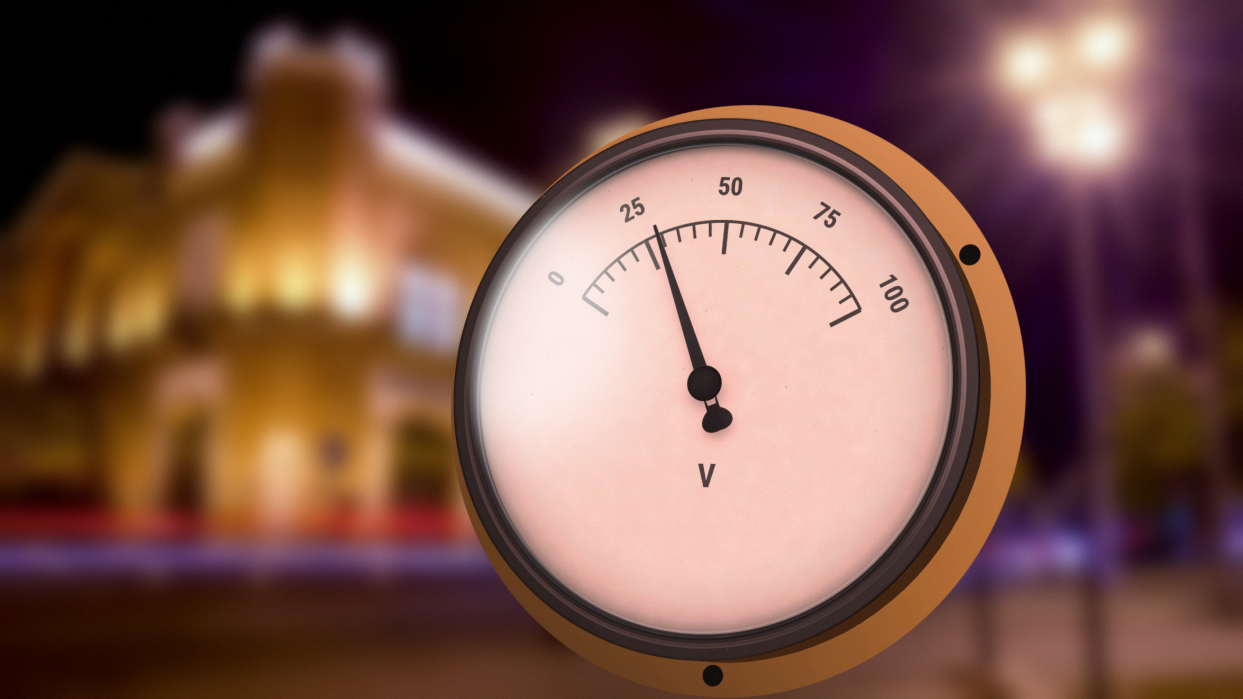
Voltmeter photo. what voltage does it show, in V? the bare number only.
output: 30
